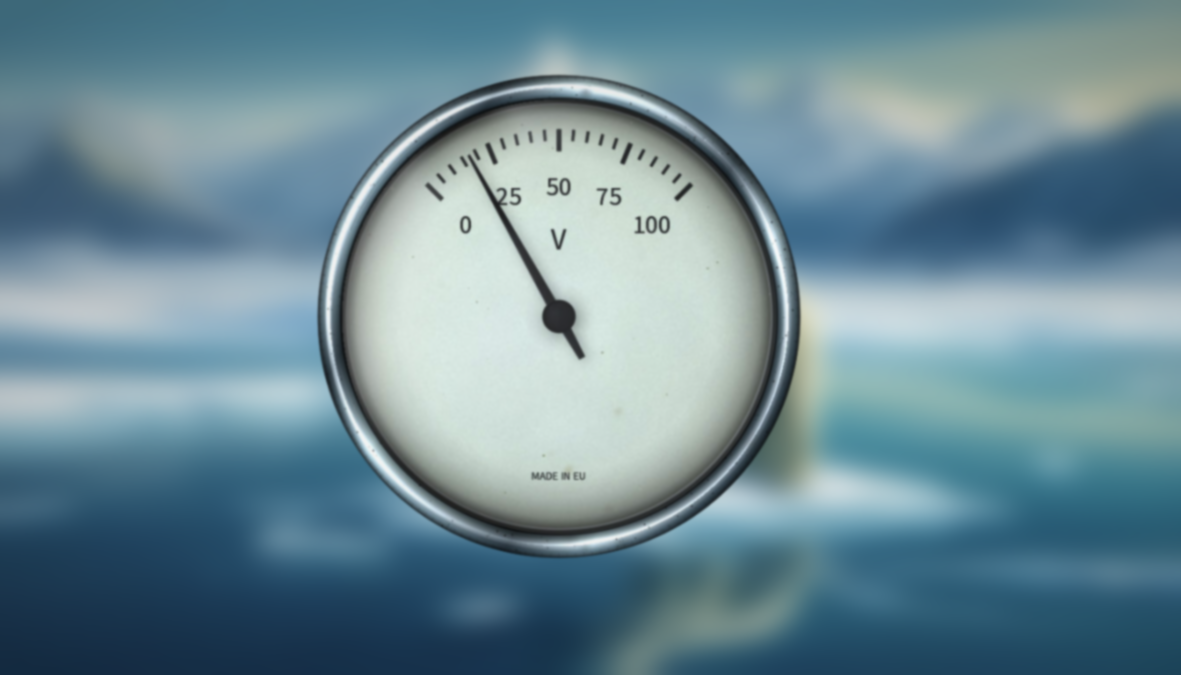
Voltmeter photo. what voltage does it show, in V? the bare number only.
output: 17.5
